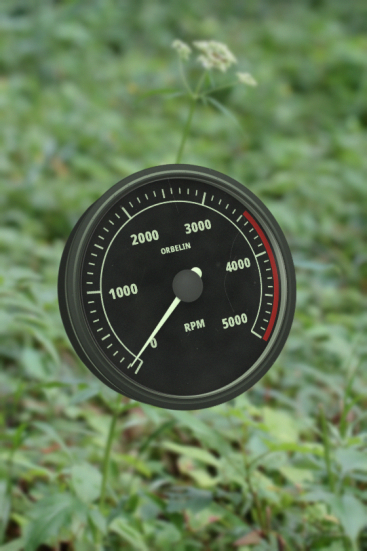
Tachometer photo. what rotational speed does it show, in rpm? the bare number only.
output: 100
